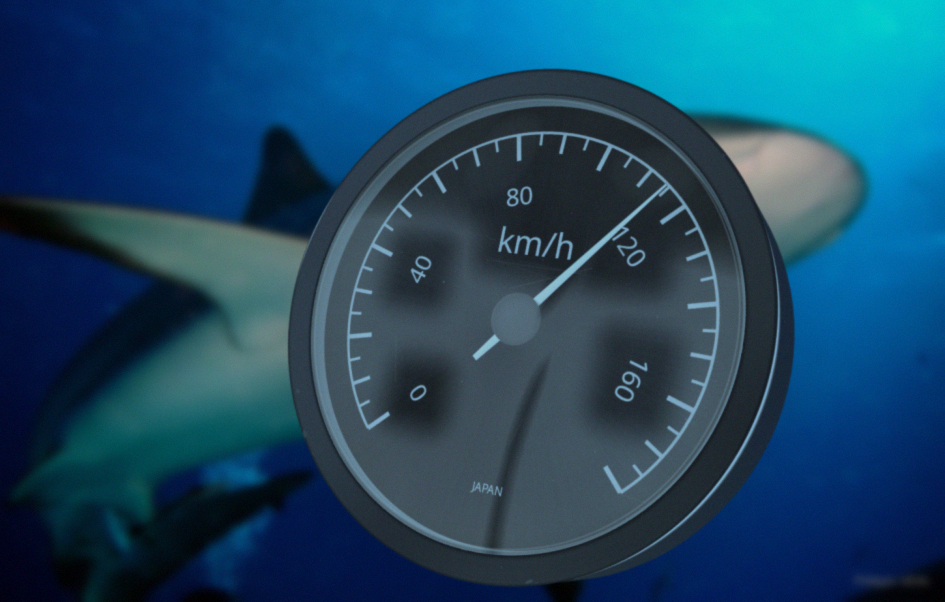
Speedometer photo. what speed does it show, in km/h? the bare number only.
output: 115
